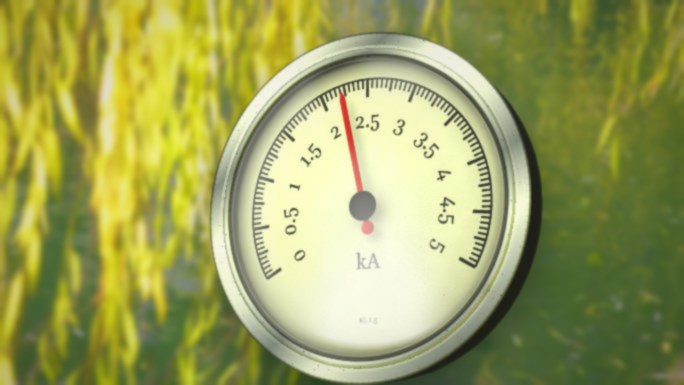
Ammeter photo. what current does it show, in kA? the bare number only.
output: 2.25
